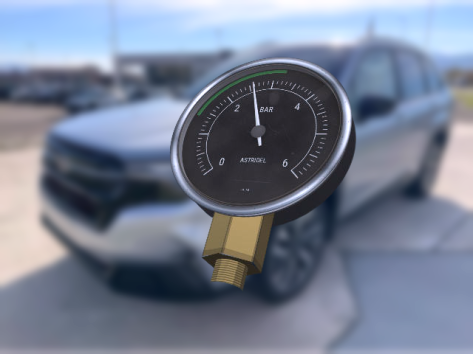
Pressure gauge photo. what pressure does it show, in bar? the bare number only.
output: 2.6
